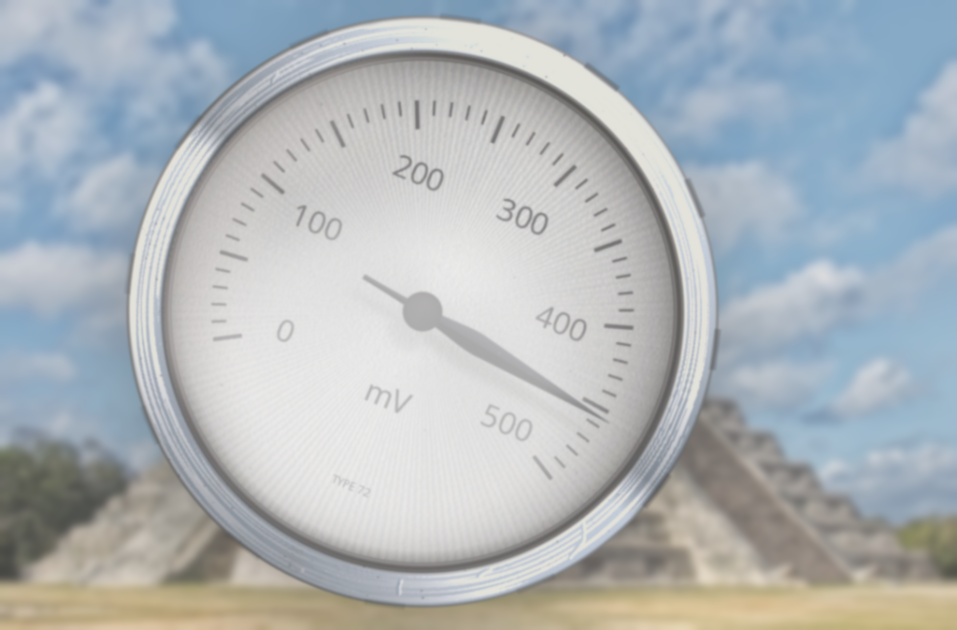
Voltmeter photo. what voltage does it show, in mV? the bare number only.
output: 455
